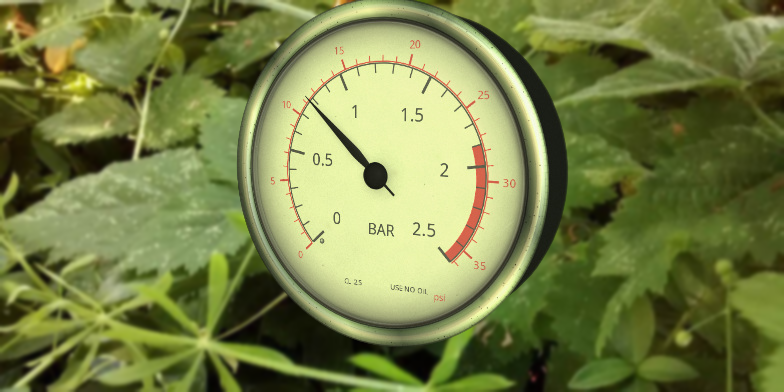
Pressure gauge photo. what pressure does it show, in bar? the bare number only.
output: 0.8
